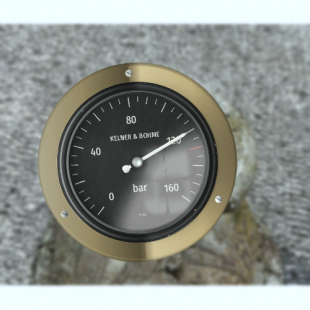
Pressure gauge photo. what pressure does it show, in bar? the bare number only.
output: 120
